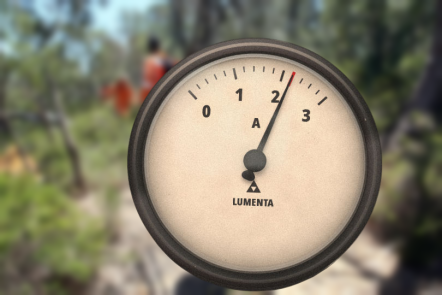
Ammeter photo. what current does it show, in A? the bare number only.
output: 2.2
